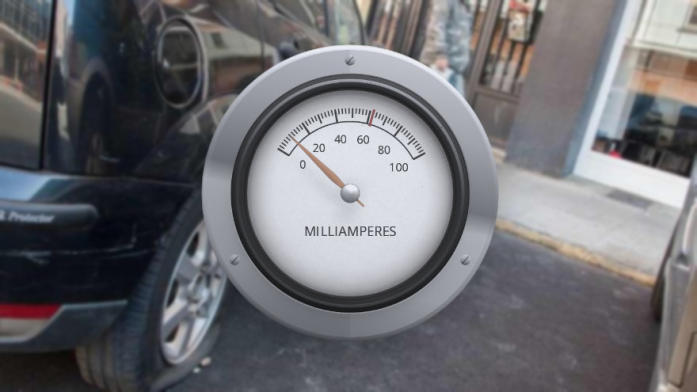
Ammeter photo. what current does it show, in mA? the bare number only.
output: 10
